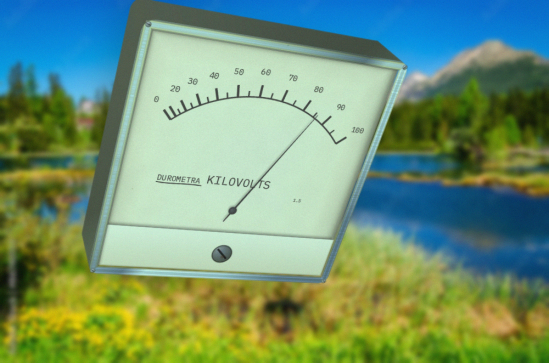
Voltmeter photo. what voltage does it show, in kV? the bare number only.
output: 85
